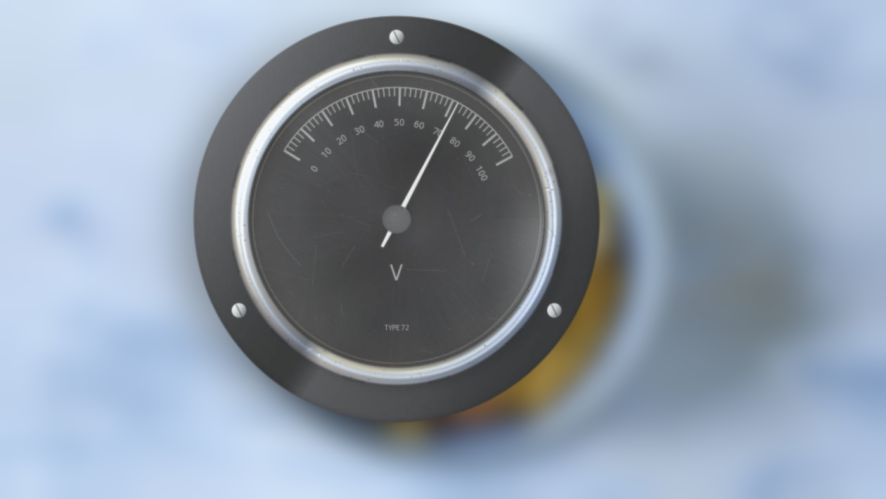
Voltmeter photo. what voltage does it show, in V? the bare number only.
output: 72
